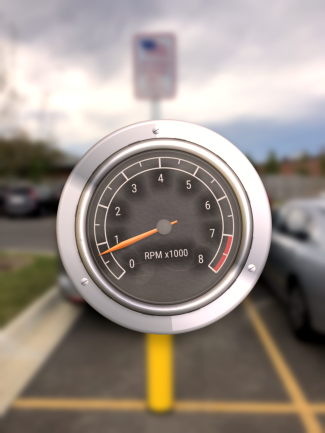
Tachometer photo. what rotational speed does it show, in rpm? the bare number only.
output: 750
